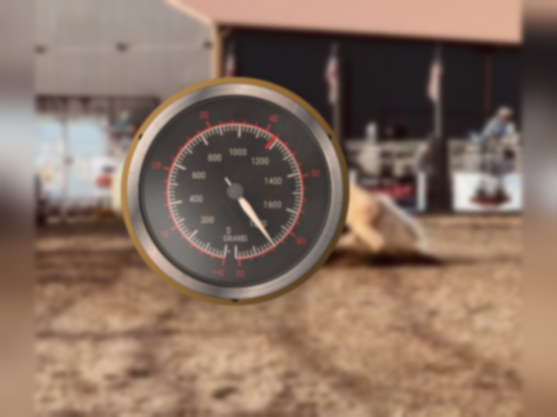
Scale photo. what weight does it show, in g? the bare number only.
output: 1800
